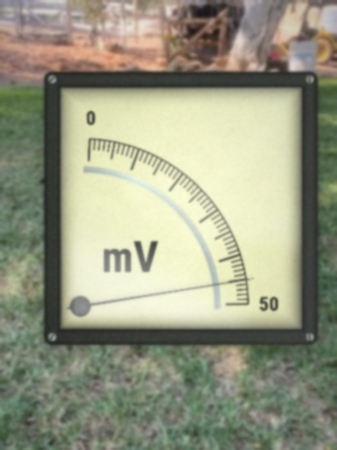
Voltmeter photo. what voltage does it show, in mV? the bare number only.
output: 45
